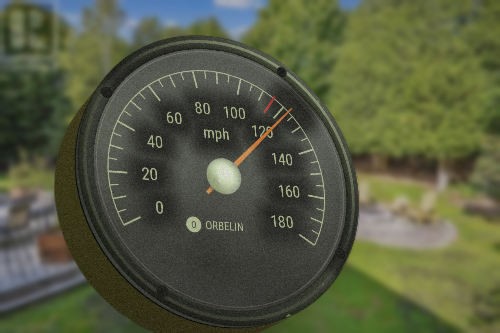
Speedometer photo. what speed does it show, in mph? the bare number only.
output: 122.5
